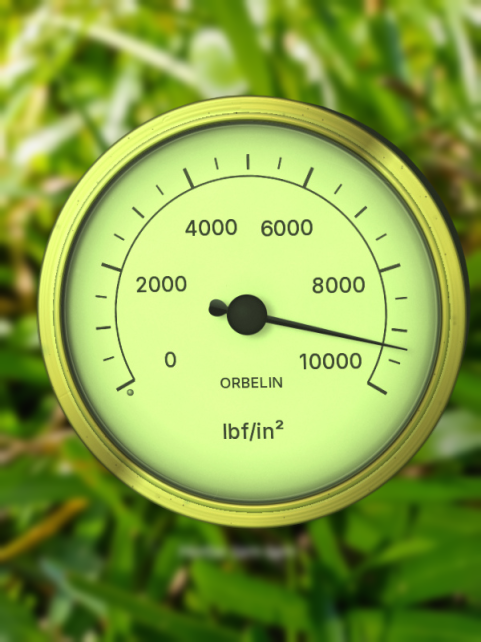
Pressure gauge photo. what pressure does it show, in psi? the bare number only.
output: 9250
